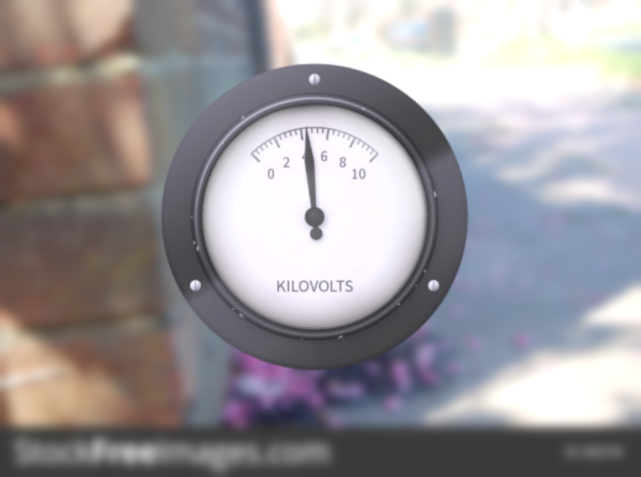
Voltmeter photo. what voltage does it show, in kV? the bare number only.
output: 4.4
